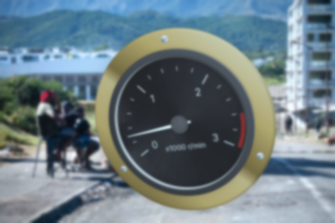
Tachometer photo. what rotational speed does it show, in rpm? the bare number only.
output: 300
